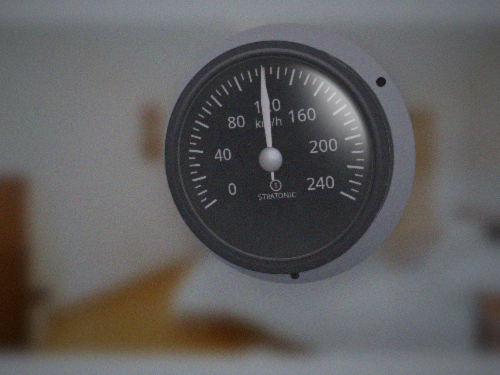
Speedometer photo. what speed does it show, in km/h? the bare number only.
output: 120
